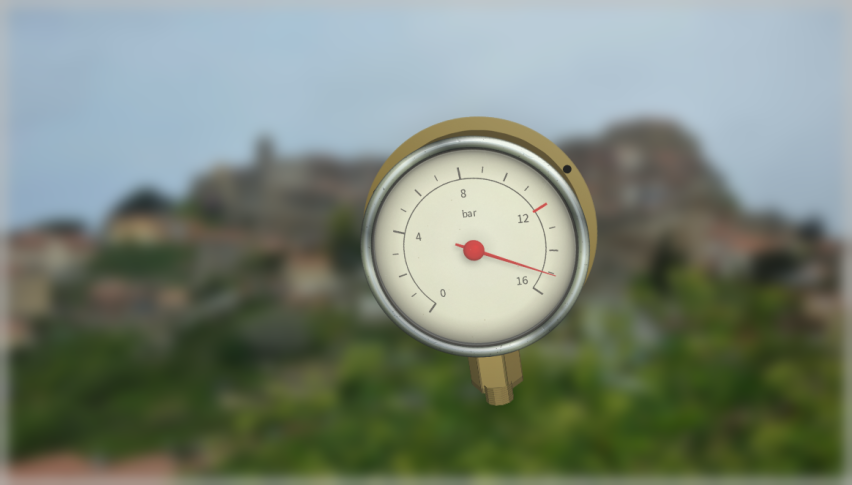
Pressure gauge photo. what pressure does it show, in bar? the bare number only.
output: 15
